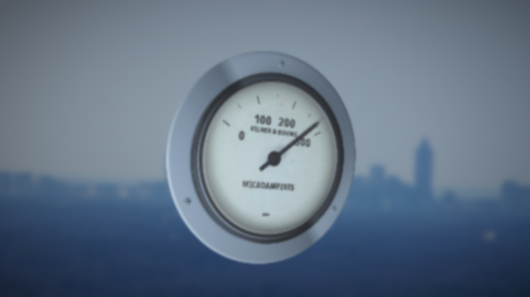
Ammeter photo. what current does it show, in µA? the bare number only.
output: 275
